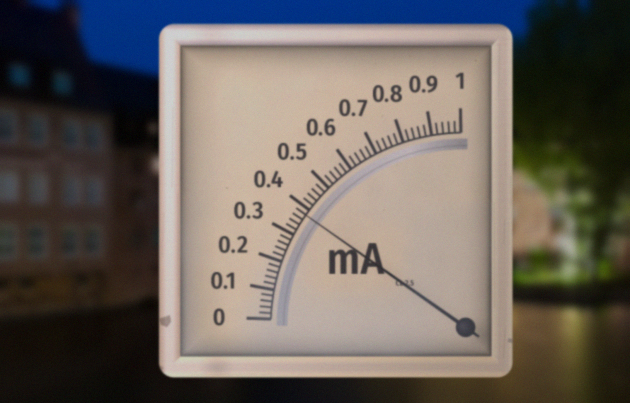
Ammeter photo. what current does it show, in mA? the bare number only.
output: 0.38
